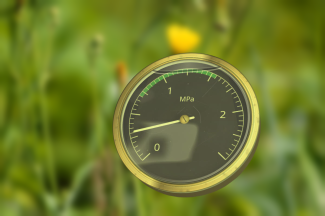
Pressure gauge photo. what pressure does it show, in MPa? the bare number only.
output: 0.3
